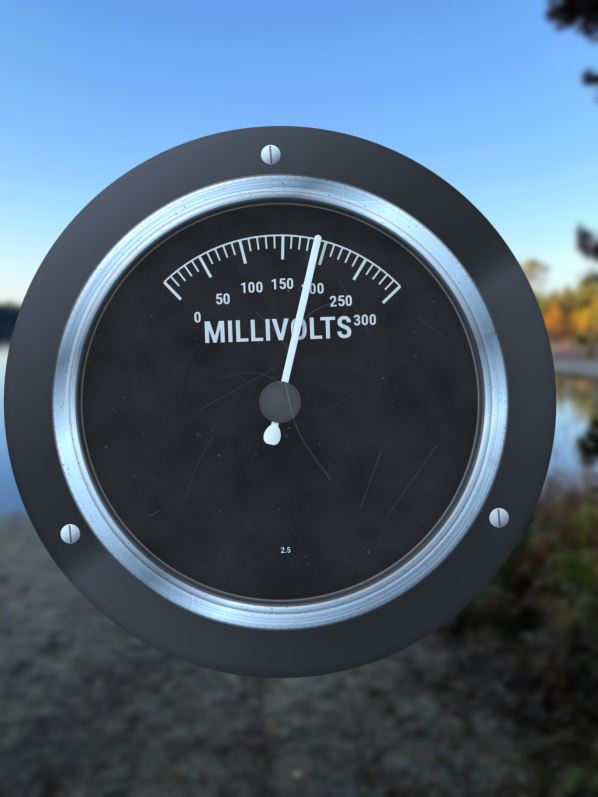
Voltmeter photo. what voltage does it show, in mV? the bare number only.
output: 190
